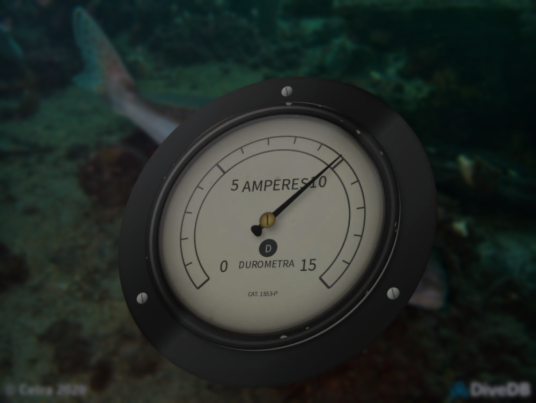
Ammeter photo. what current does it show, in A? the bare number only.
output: 10
